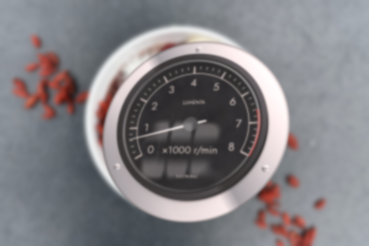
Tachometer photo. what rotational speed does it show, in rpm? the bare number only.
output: 600
